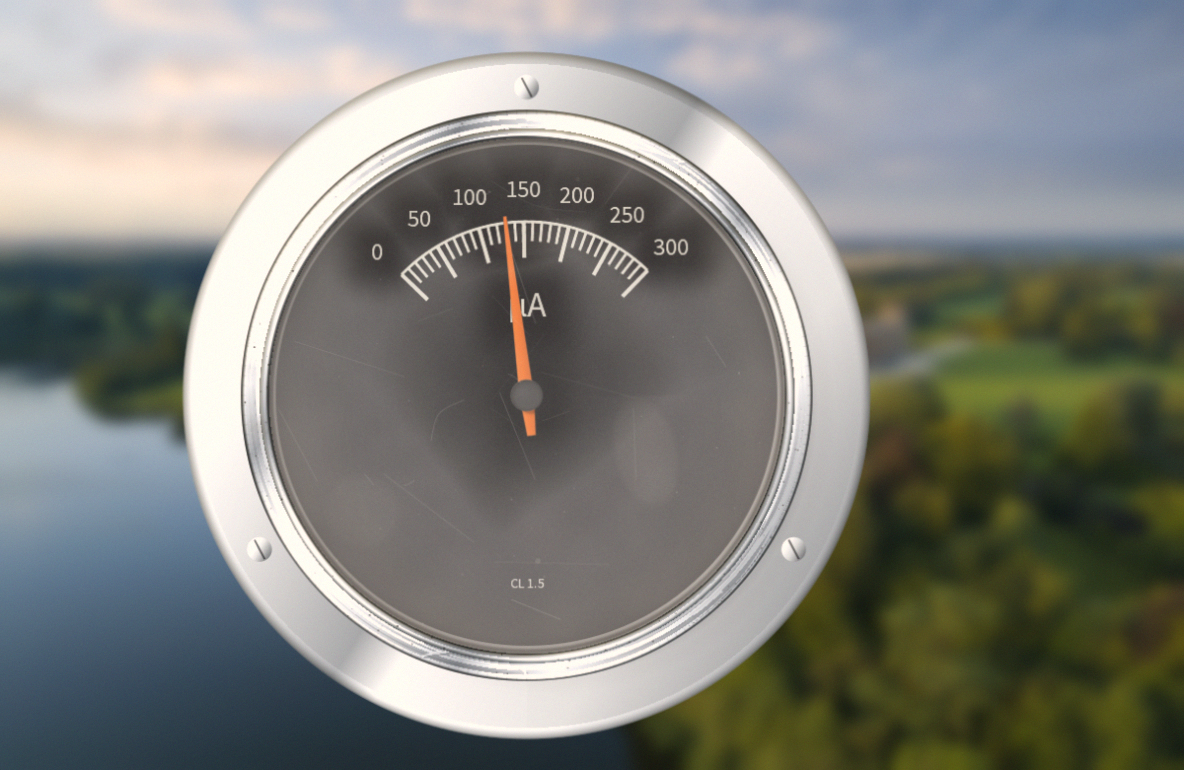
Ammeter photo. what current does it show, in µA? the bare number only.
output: 130
